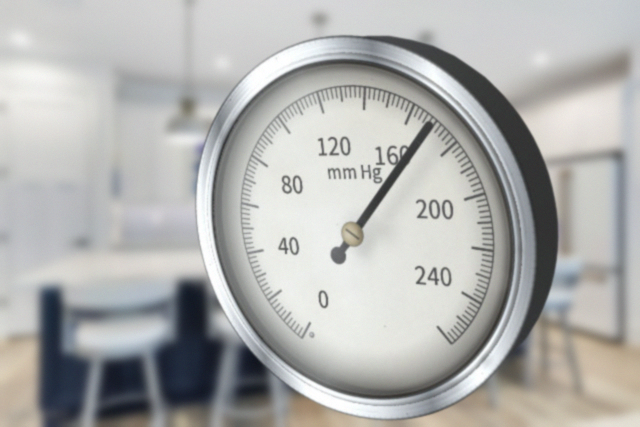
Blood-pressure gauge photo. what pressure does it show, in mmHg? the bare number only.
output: 170
